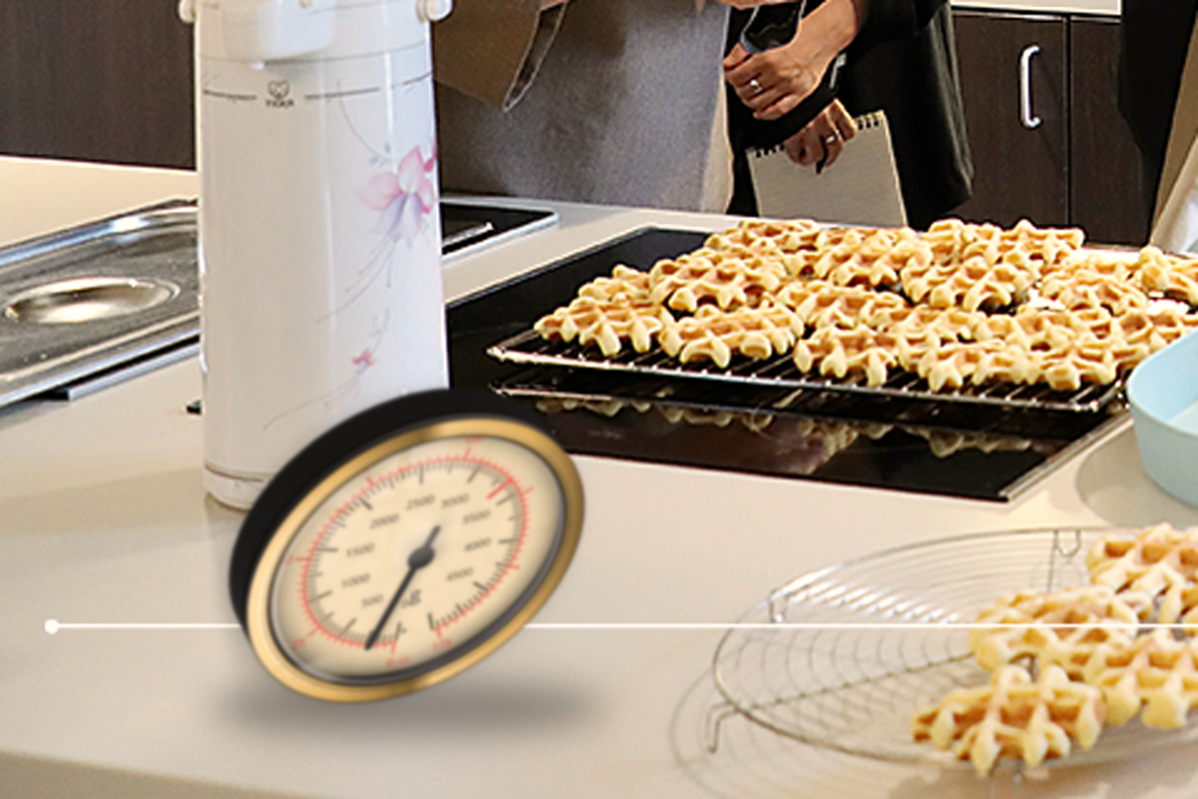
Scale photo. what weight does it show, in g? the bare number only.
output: 250
